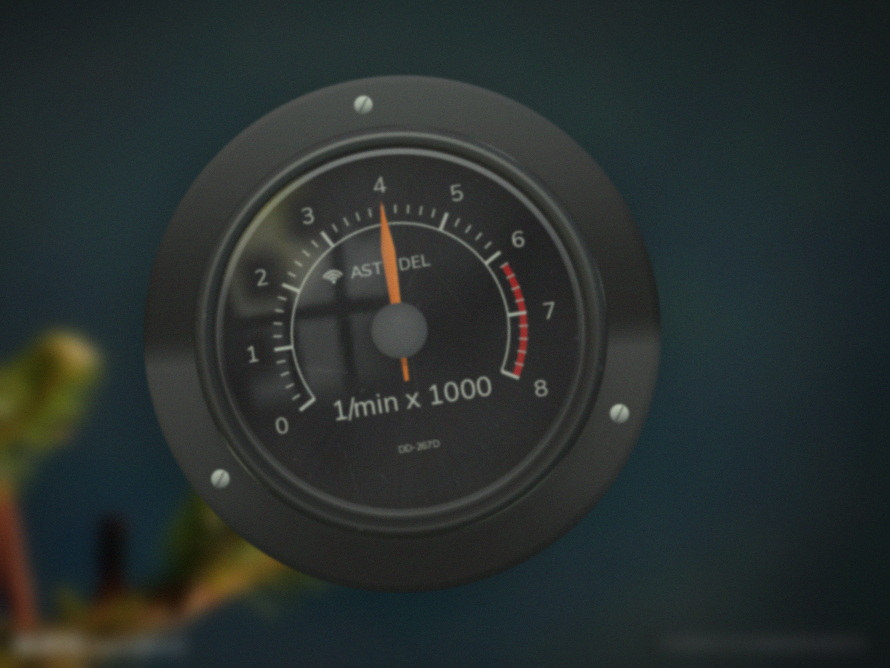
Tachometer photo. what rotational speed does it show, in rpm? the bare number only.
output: 4000
